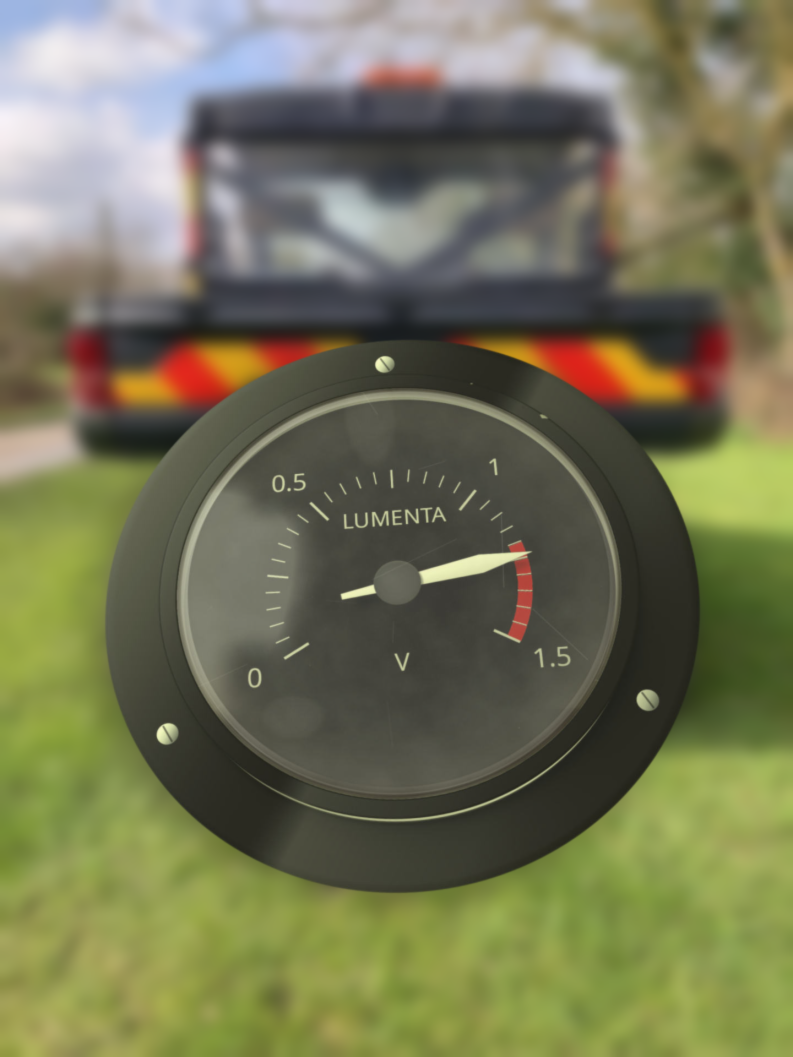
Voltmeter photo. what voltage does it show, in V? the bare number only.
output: 1.25
